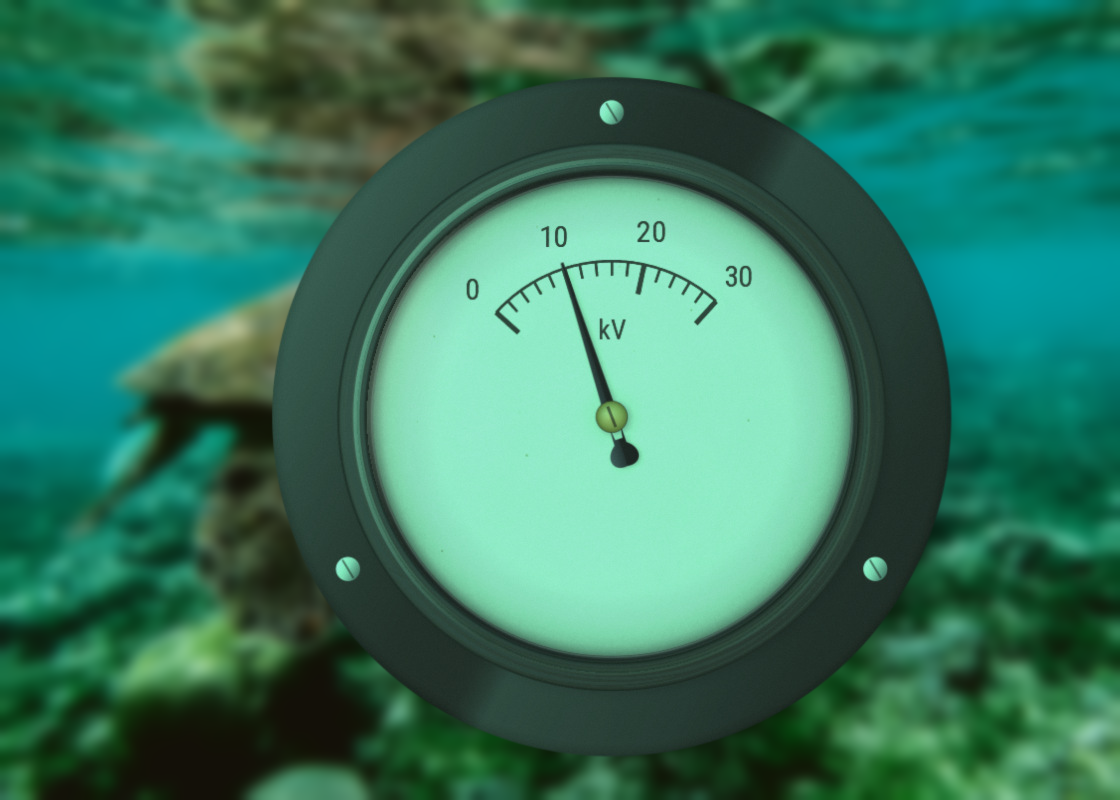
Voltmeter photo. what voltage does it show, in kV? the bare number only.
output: 10
